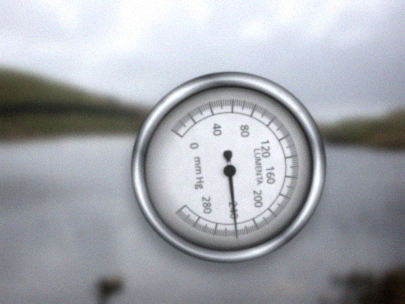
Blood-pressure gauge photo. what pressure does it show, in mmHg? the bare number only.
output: 240
